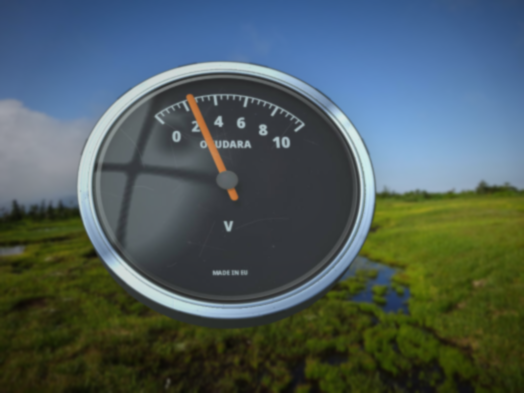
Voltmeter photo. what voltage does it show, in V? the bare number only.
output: 2.4
